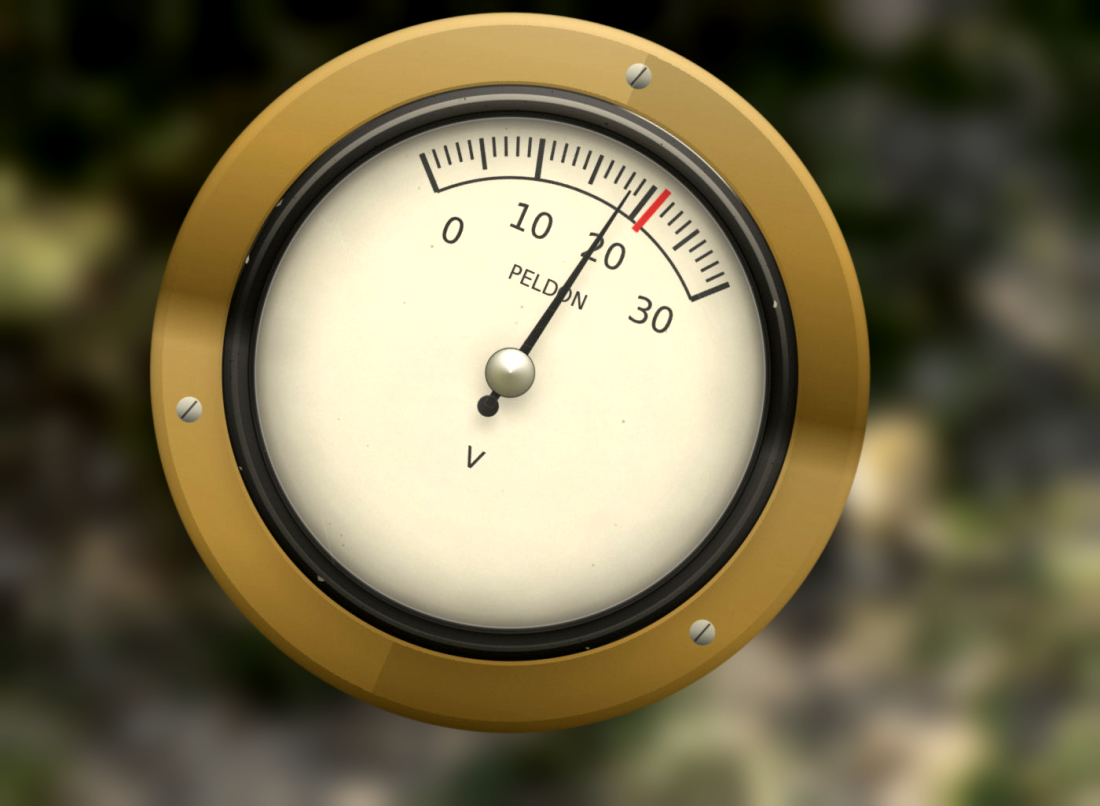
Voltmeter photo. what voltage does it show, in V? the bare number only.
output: 18.5
